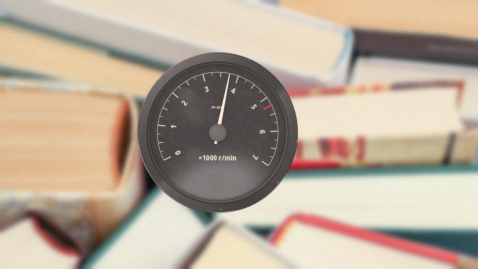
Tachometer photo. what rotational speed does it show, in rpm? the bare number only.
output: 3750
